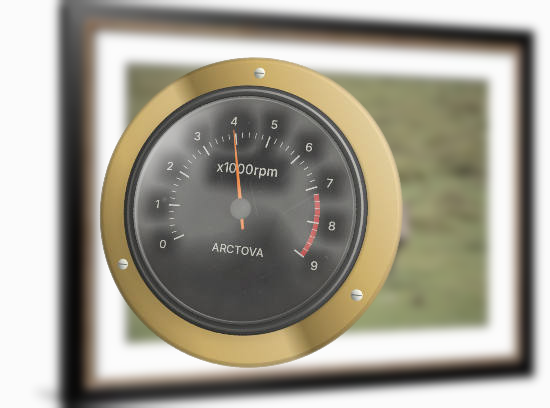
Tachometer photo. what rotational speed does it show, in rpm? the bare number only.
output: 4000
